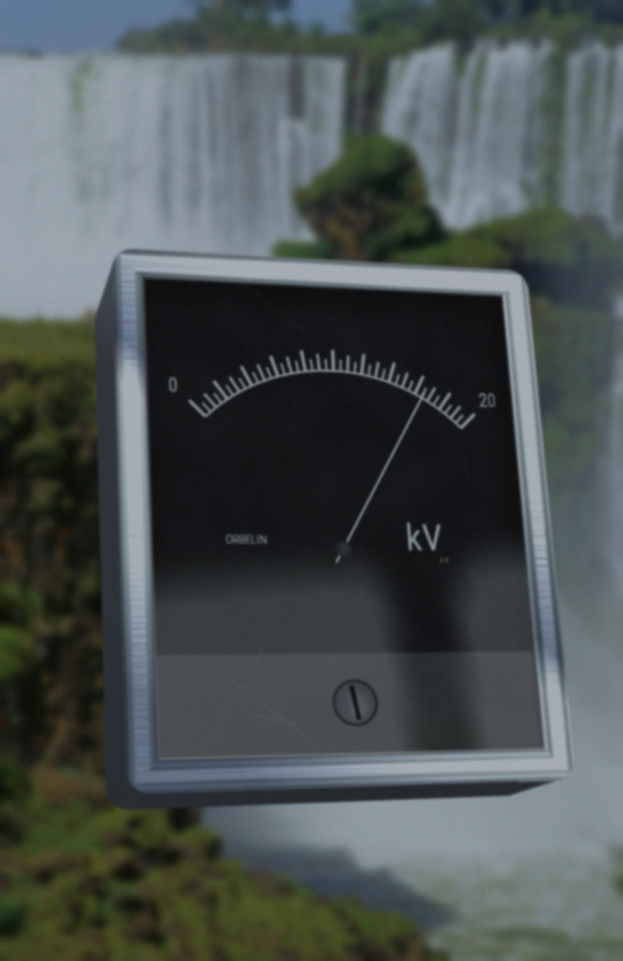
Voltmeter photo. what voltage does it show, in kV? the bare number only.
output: 16.5
